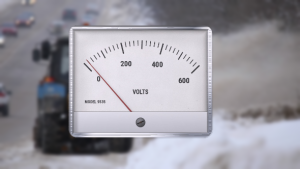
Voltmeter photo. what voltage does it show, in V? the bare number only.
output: 20
